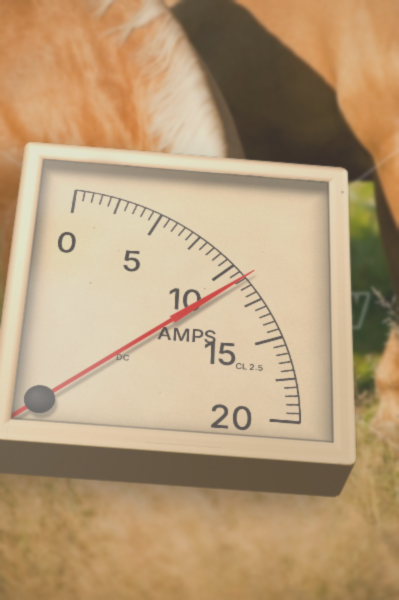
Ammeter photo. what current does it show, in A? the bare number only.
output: 11
